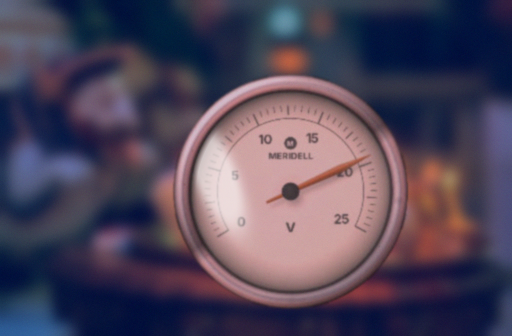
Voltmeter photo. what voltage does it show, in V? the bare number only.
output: 19.5
